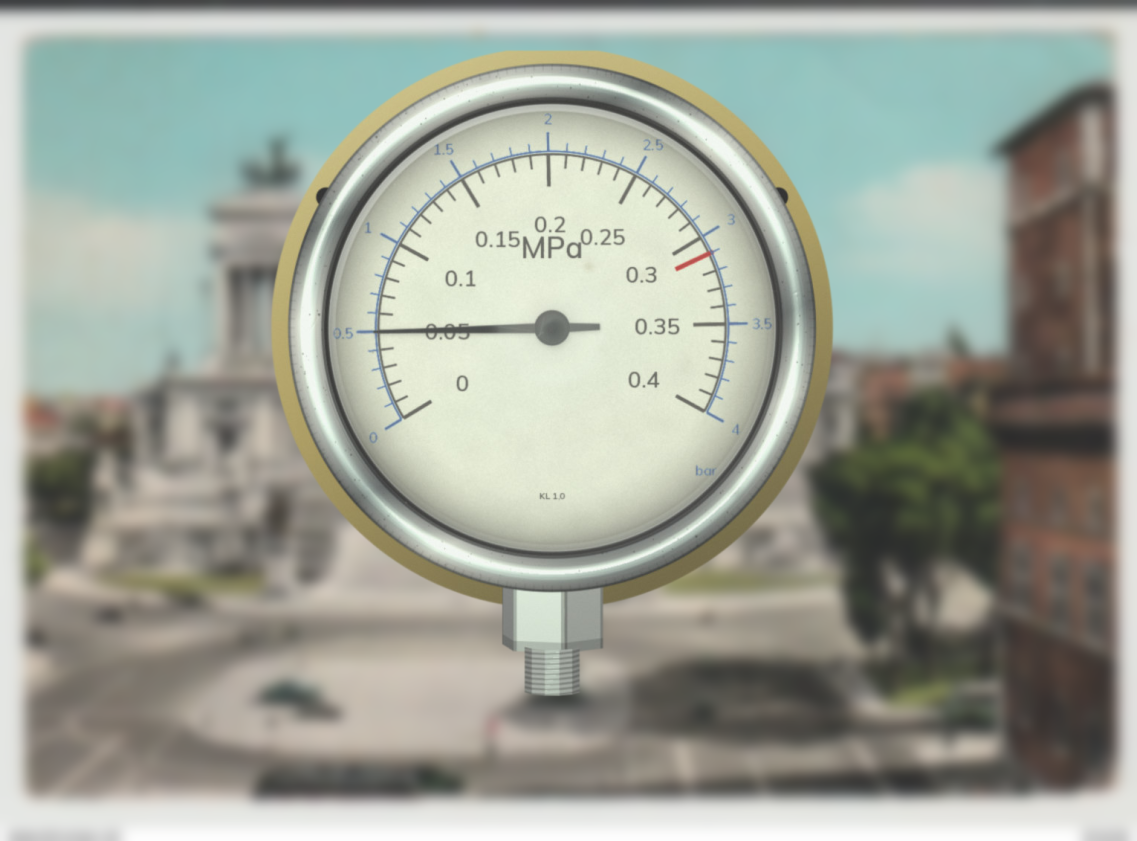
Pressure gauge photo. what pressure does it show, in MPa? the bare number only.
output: 0.05
